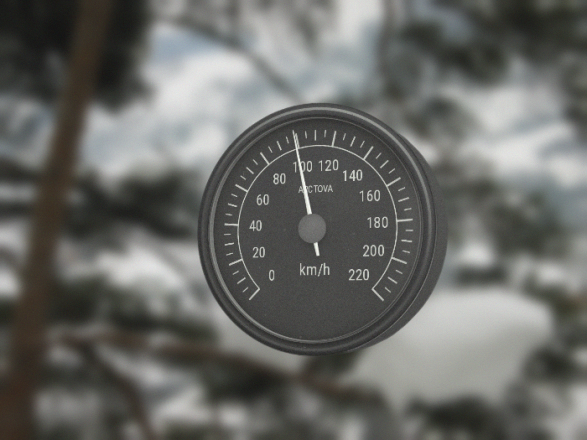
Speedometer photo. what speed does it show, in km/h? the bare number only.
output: 100
